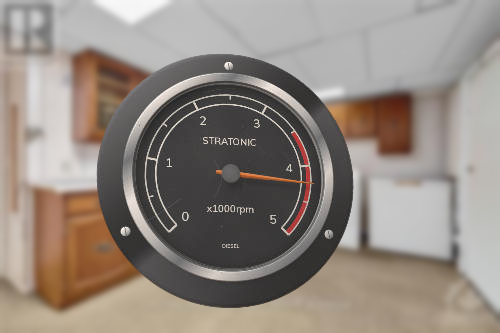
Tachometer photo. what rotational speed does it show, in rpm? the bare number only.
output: 4250
